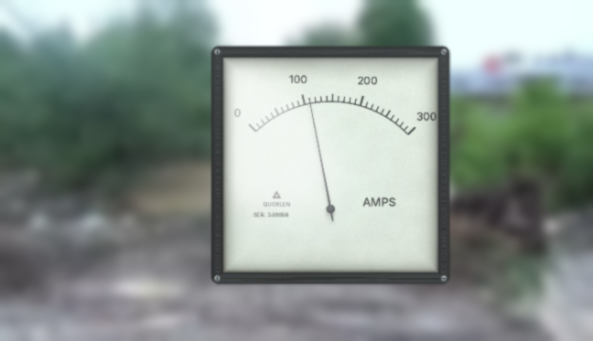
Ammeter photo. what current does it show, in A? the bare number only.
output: 110
